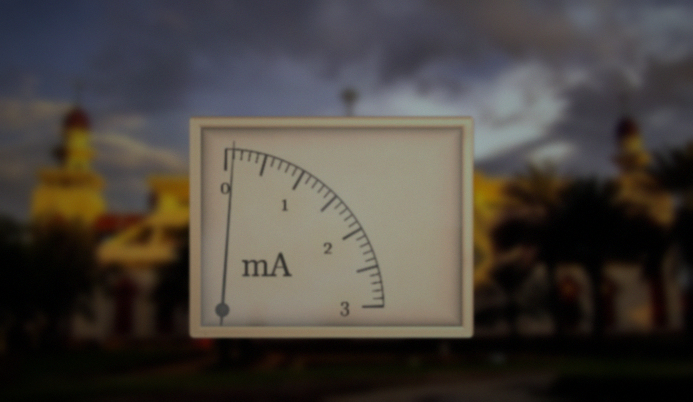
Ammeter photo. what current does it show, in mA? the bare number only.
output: 0.1
